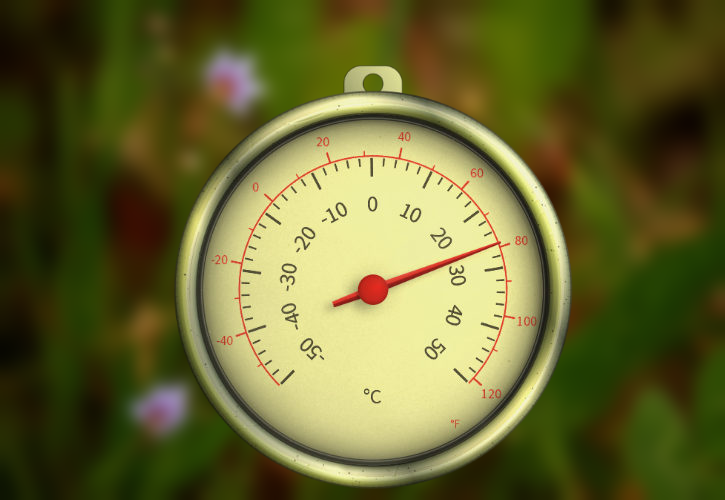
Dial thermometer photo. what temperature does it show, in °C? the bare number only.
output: 26
